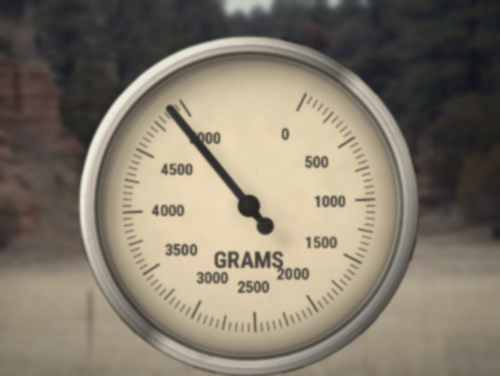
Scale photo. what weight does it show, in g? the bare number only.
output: 4900
